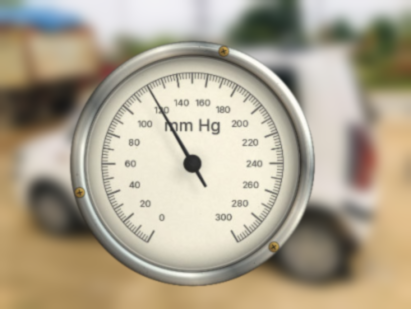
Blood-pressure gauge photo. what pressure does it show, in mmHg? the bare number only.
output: 120
